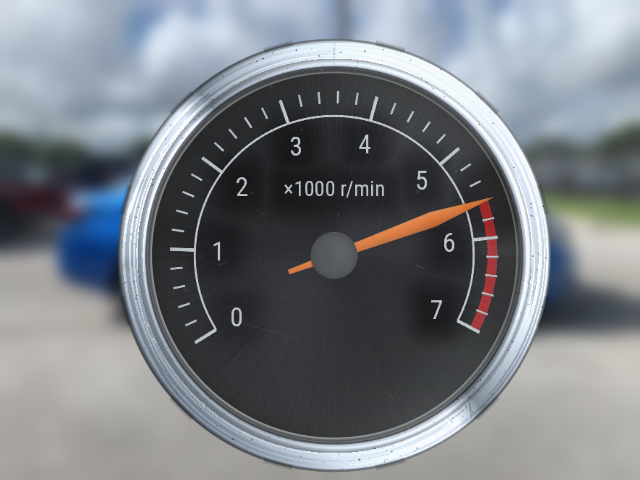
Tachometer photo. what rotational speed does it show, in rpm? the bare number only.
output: 5600
